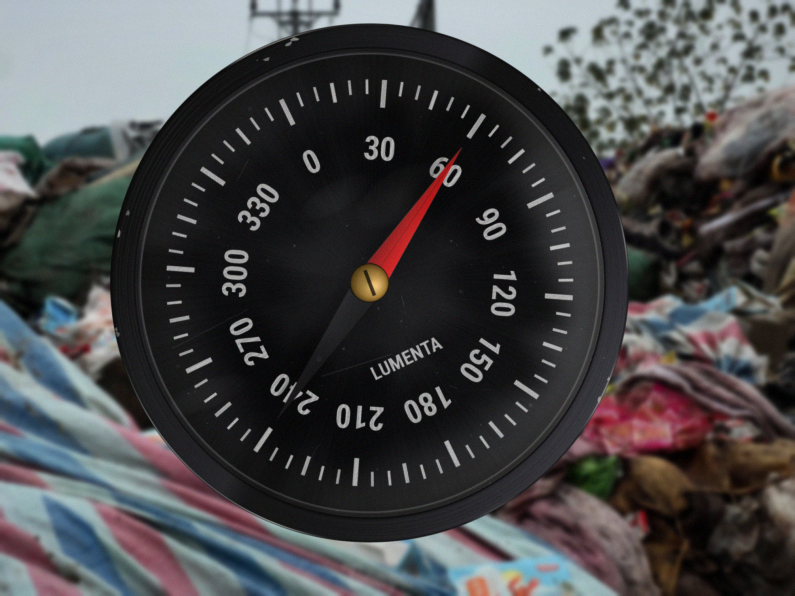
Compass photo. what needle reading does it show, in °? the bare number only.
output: 60
